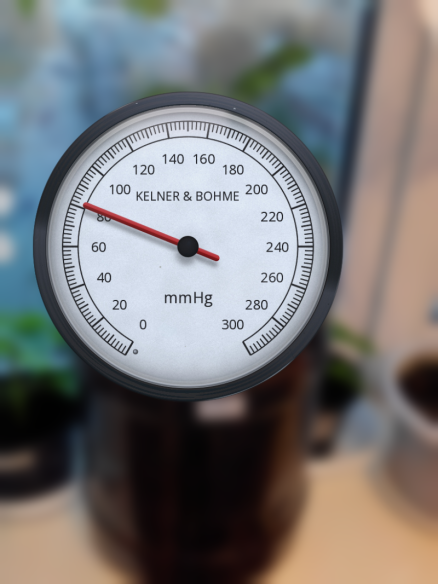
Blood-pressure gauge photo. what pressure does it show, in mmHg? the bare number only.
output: 82
